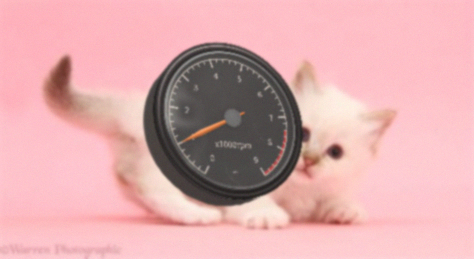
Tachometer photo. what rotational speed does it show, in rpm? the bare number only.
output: 1000
